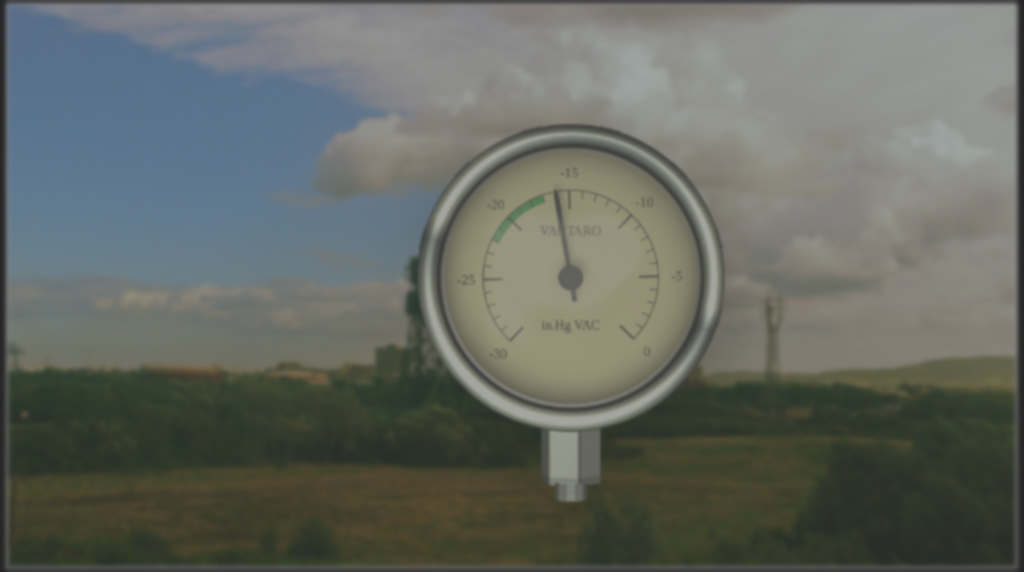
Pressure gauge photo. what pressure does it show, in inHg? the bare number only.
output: -16
